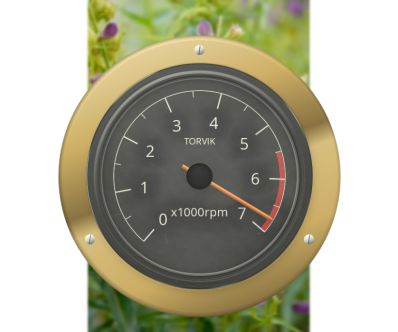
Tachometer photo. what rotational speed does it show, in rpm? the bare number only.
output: 6750
